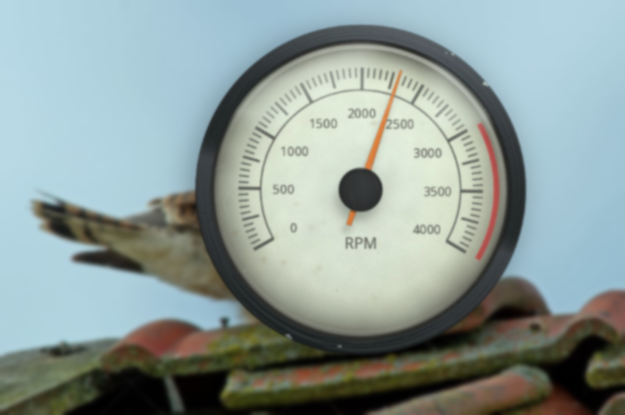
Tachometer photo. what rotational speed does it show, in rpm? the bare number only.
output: 2300
